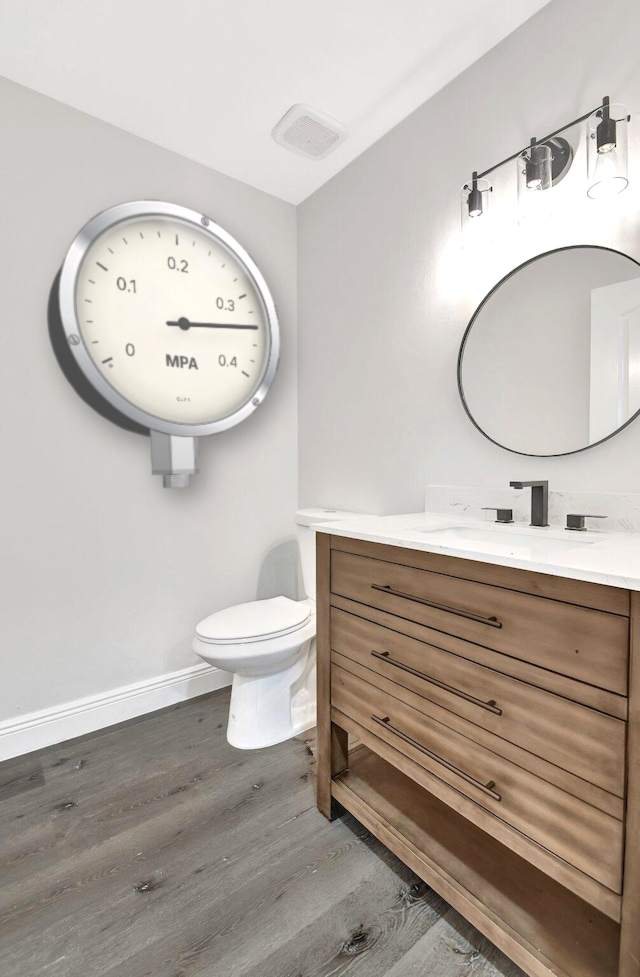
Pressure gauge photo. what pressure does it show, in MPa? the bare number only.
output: 0.34
